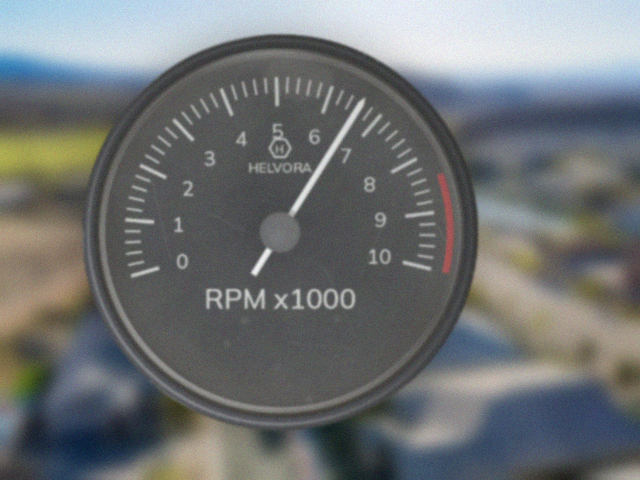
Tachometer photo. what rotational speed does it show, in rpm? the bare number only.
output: 6600
